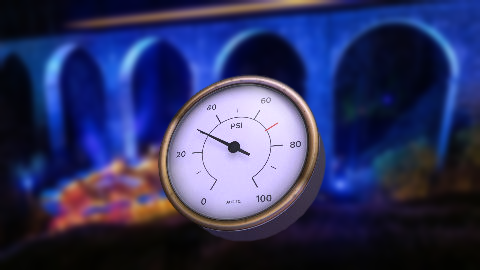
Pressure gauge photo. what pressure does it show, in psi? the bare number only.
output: 30
